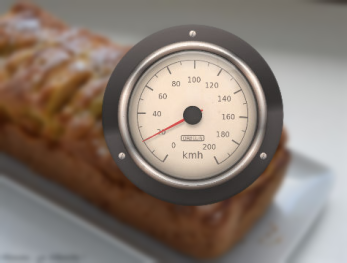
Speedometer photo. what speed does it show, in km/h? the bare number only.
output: 20
